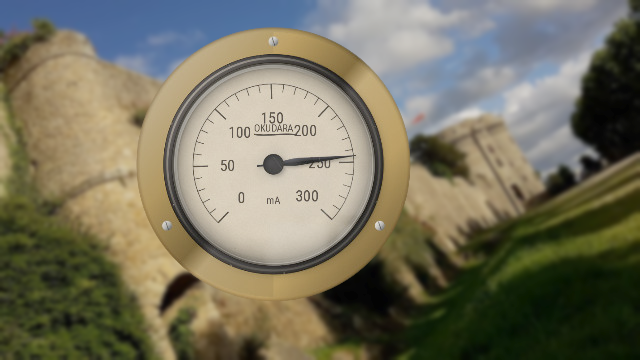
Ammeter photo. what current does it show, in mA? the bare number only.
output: 245
